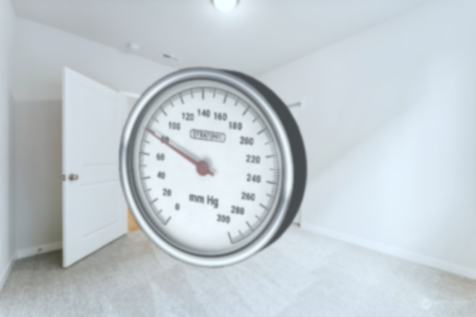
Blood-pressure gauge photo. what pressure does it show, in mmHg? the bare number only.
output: 80
